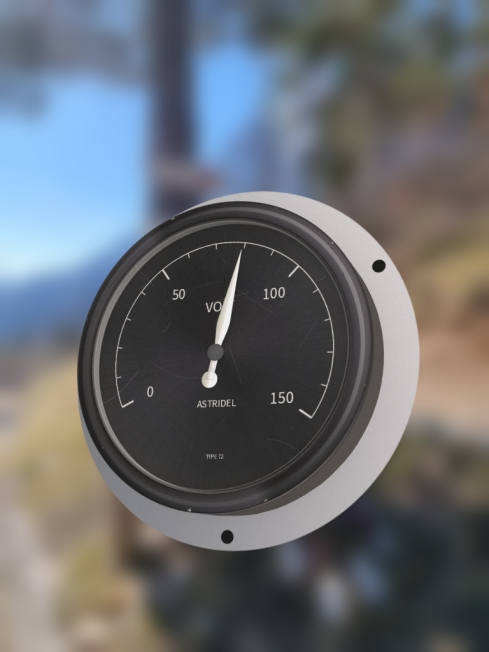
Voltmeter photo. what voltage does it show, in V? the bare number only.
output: 80
